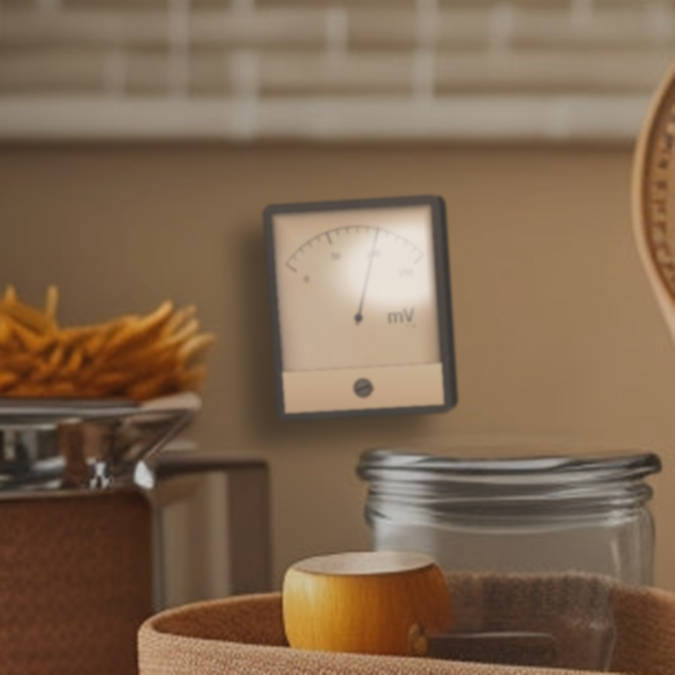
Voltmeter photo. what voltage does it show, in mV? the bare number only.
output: 100
